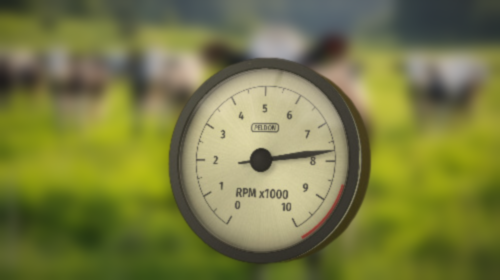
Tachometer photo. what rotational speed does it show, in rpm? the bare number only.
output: 7750
